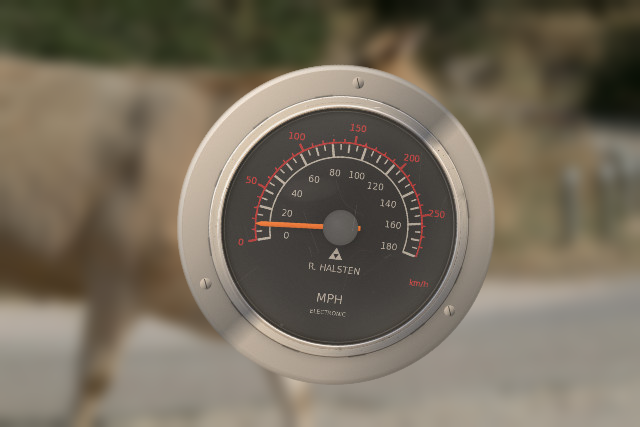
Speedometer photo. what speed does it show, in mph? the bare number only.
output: 10
